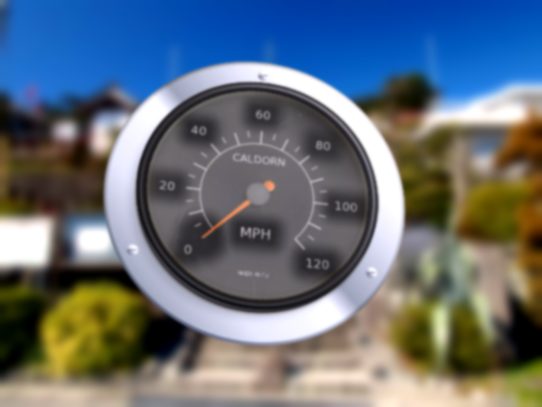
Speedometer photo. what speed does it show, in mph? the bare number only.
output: 0
